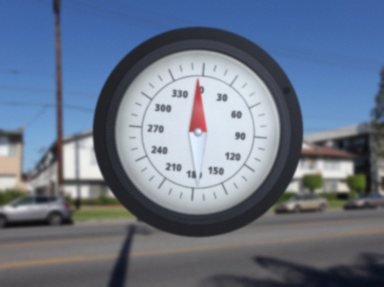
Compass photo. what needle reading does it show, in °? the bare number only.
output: 355
